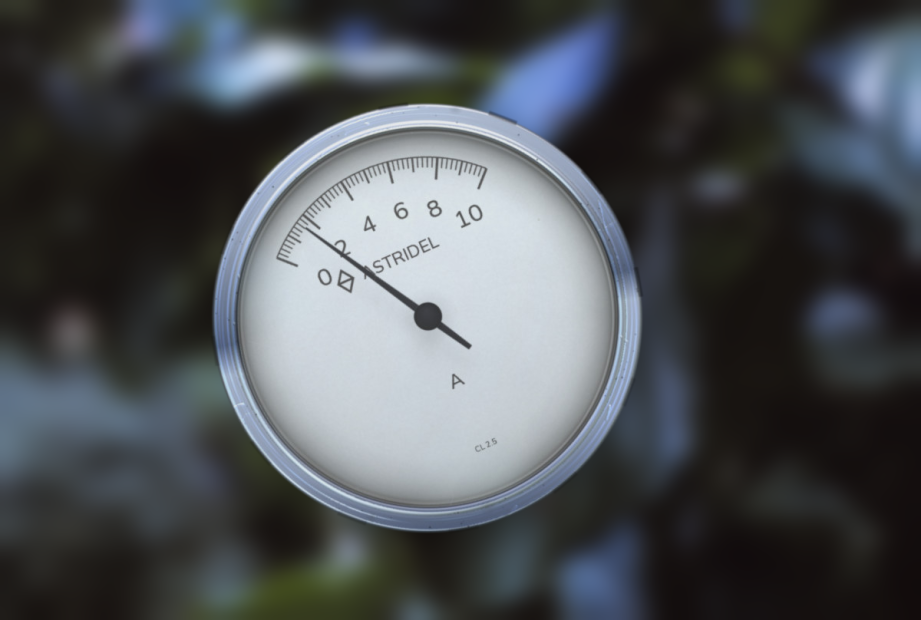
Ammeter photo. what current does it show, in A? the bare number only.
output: 1.6
